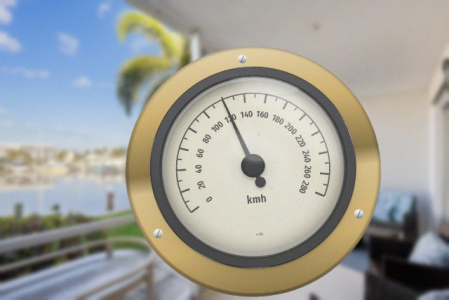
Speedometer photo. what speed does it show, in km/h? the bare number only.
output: 120
